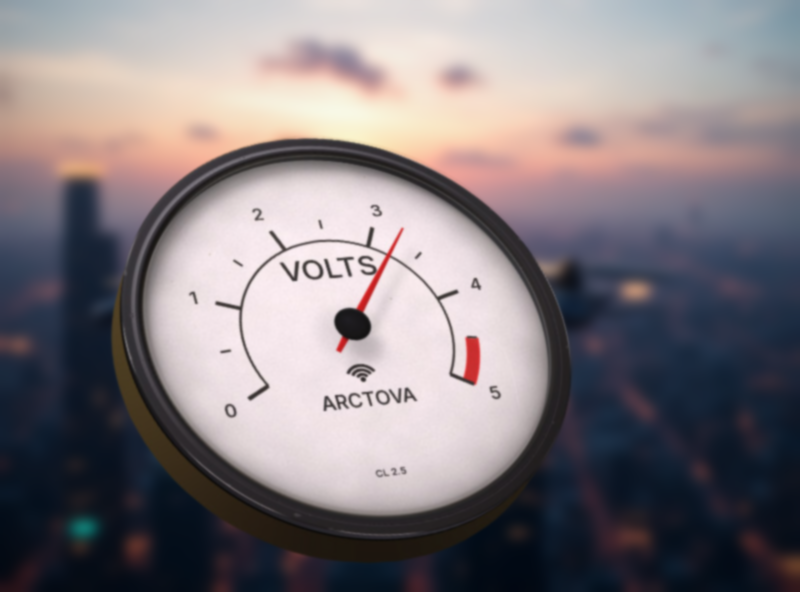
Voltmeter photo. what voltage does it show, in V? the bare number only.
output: 3.25
